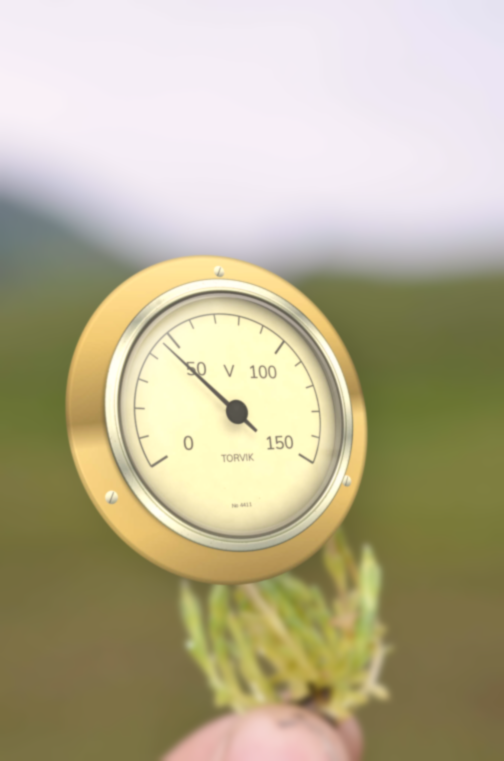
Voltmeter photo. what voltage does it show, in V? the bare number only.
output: 45
